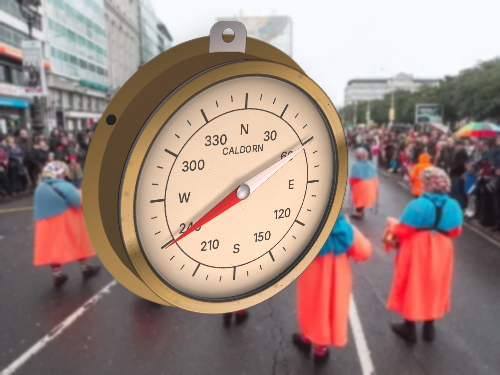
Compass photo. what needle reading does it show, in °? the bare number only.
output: 240
